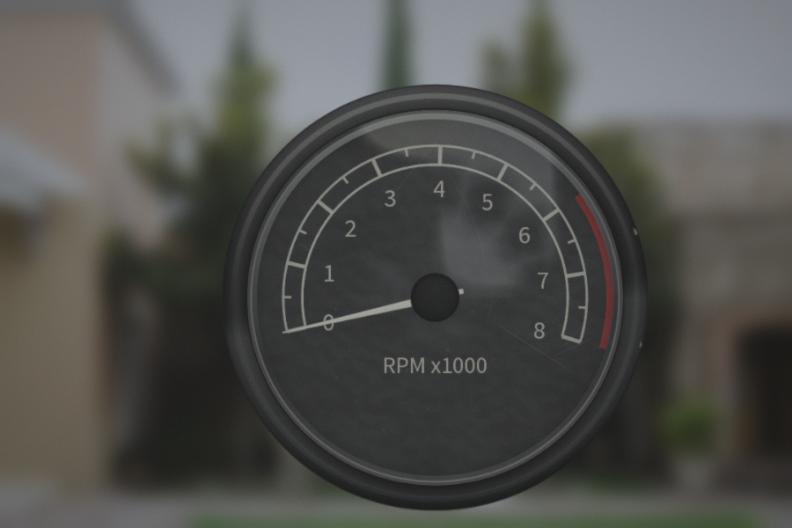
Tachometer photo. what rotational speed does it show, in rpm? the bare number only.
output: 0
